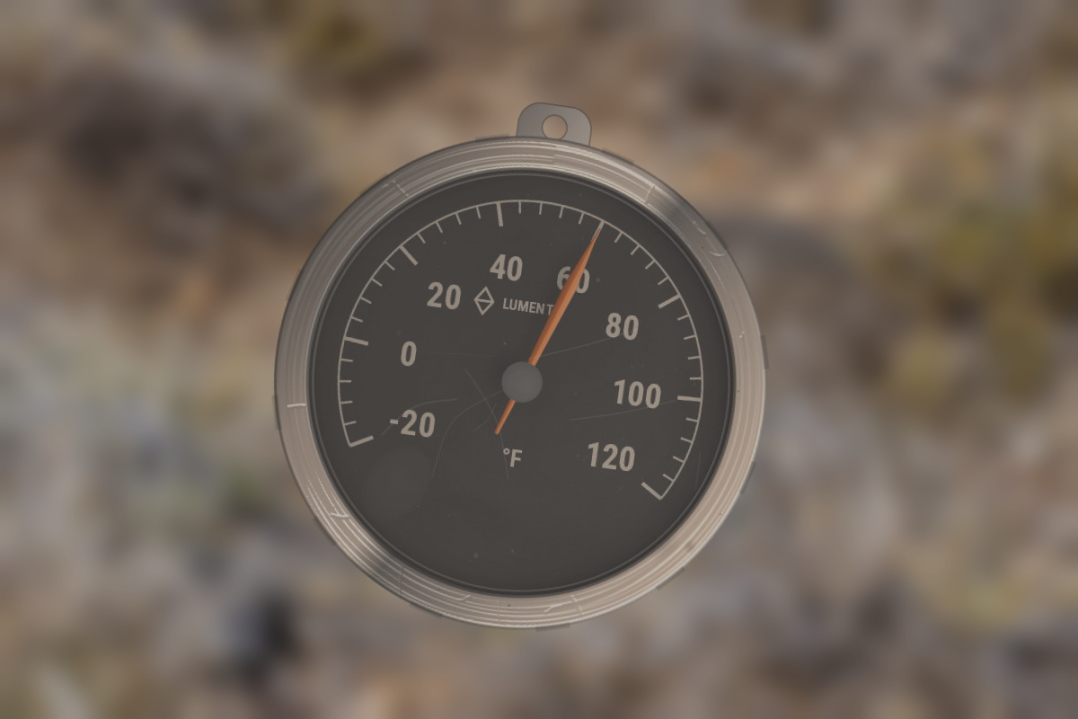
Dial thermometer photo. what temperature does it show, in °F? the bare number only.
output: 60
